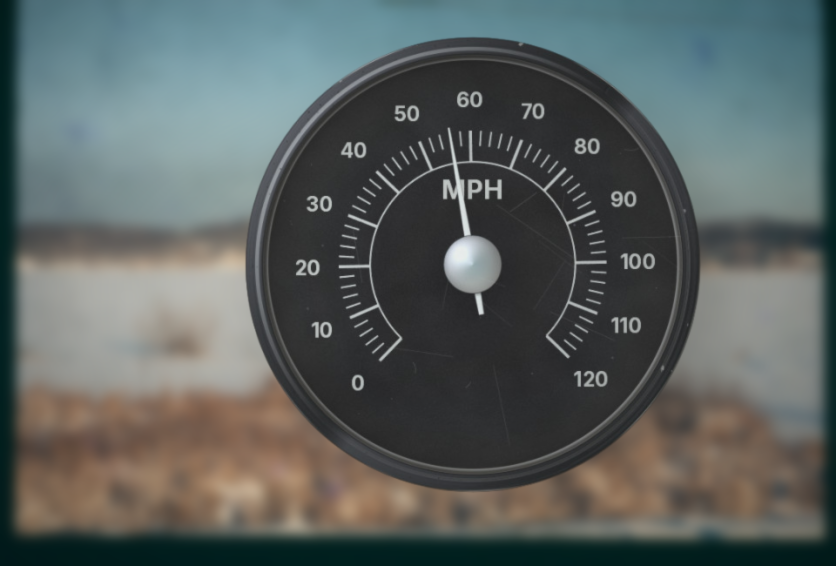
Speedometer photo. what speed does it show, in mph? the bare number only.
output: 56
